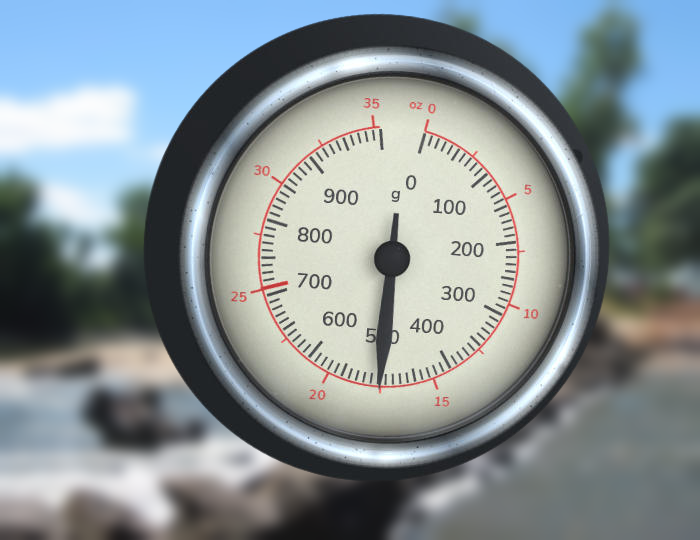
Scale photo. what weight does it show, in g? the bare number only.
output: 500
